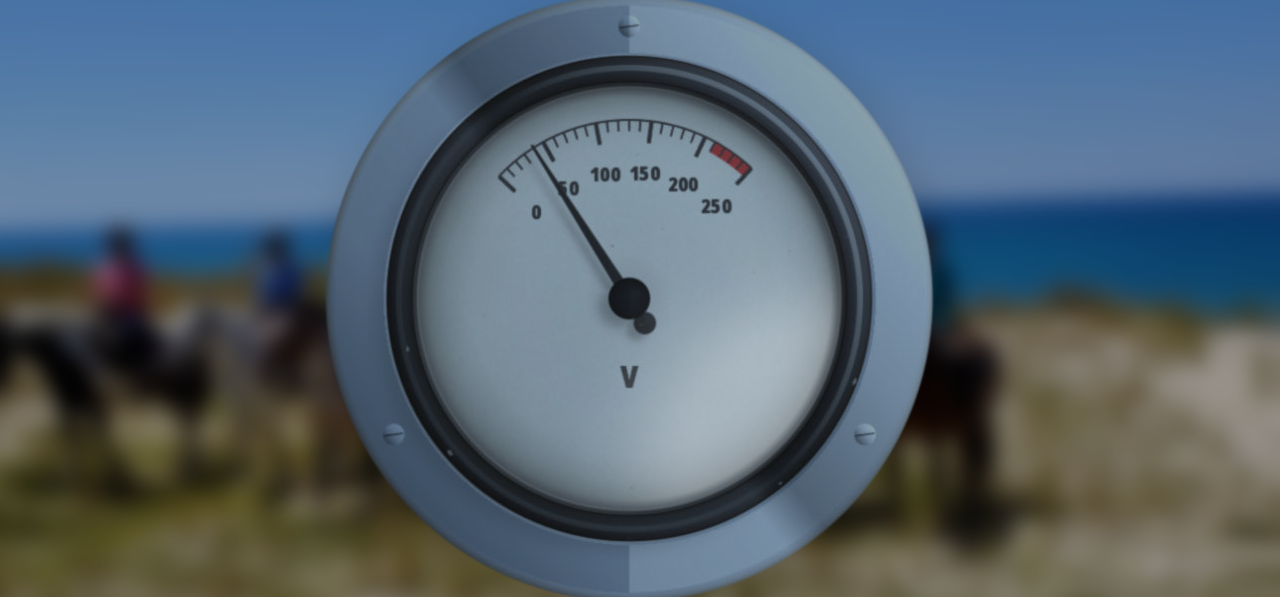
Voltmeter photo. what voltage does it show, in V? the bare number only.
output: 40
